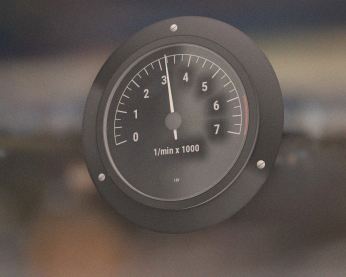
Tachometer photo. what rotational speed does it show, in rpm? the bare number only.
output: 3250
